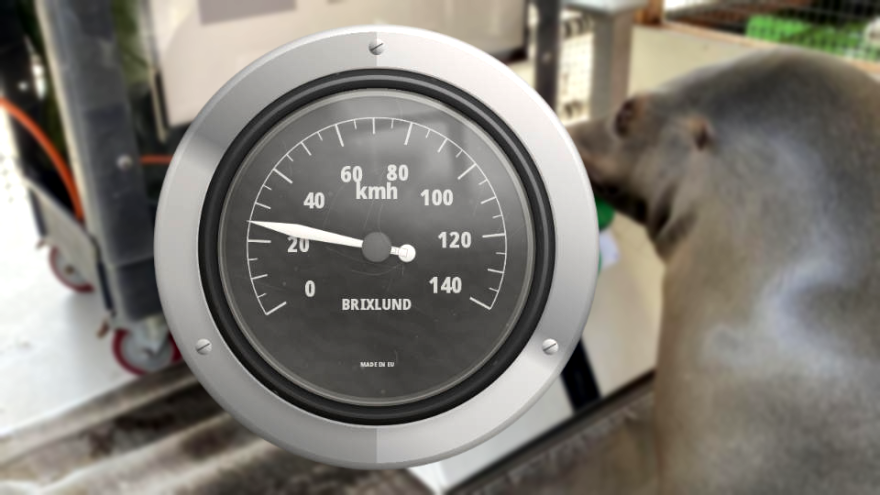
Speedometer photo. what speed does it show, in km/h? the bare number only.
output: 25
